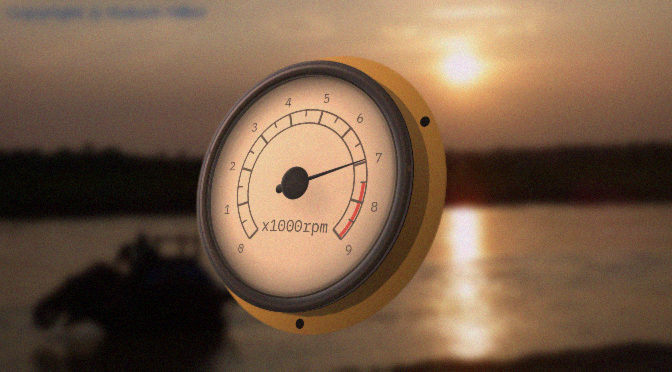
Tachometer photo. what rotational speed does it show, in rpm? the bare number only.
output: 7000
